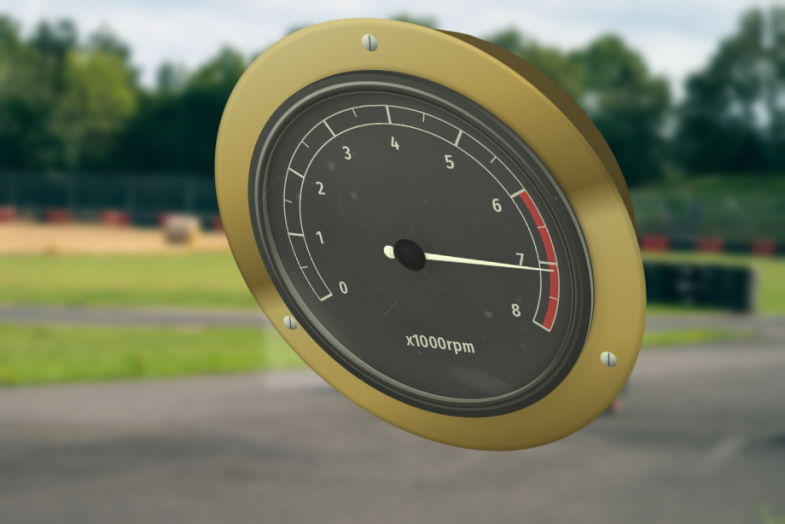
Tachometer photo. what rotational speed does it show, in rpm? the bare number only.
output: 7000
